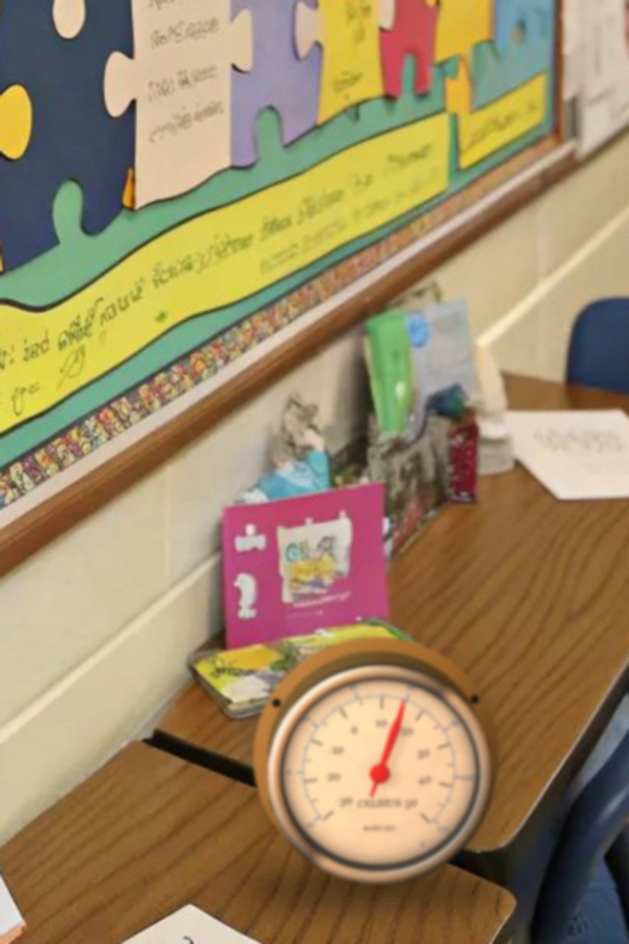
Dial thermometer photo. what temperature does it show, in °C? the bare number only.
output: 15
